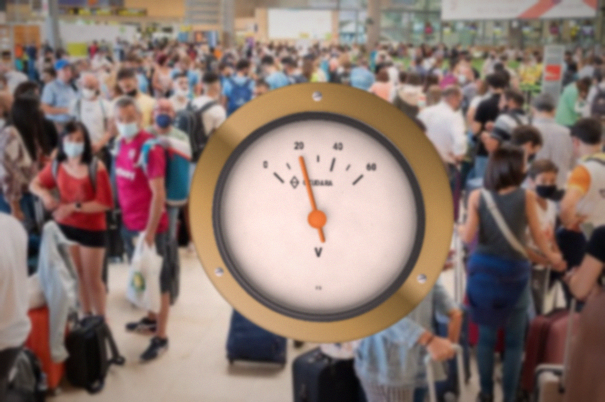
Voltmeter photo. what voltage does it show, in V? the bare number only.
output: 20
